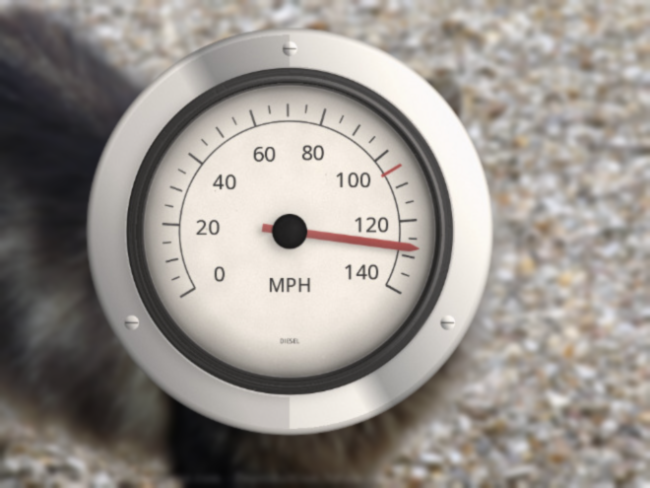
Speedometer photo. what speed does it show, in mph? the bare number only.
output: 127.5
